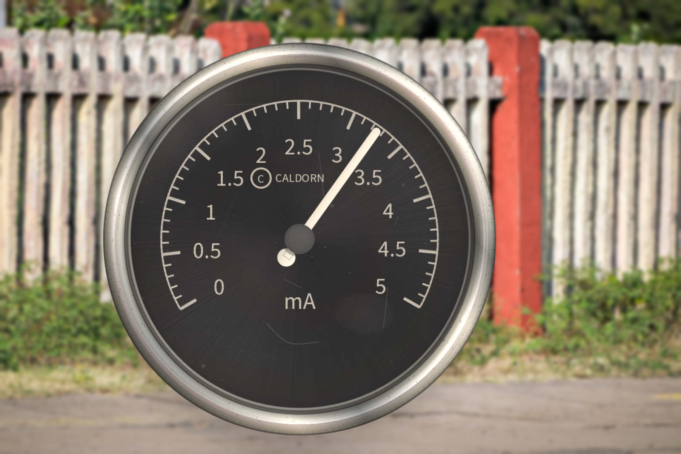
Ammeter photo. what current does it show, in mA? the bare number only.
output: 3.25
